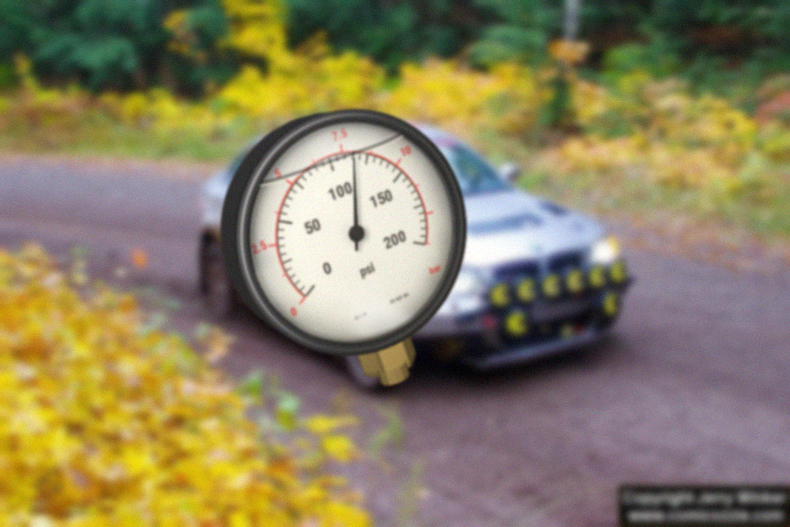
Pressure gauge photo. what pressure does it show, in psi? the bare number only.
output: 115
